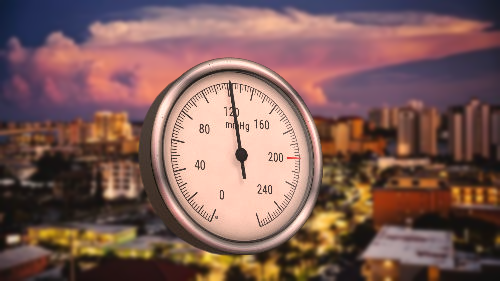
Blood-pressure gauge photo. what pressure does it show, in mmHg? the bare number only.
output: 120
